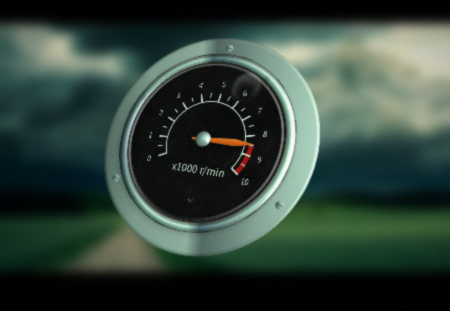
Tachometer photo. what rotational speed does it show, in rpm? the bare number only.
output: 8500
